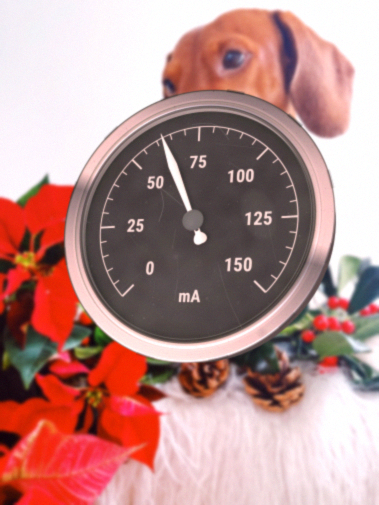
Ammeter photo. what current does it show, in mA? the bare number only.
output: 62.5
